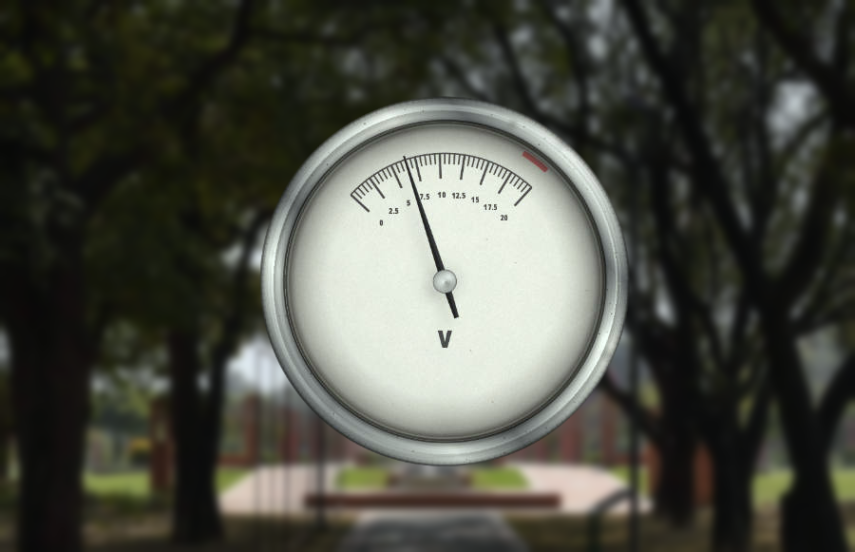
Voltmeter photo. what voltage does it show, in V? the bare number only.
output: 6.5
